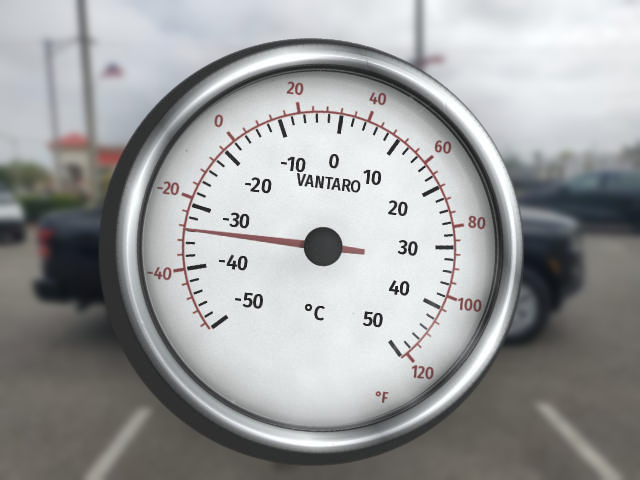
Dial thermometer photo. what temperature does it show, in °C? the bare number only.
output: -34
